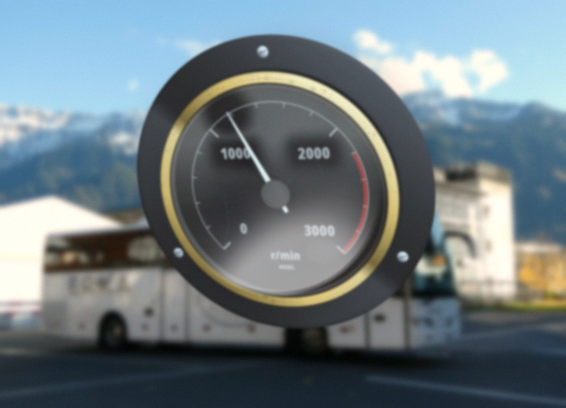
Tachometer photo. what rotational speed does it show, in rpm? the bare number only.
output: 1200
